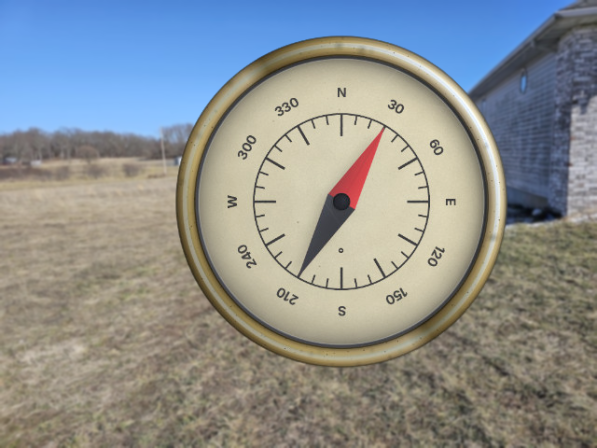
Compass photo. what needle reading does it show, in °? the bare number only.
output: 30
